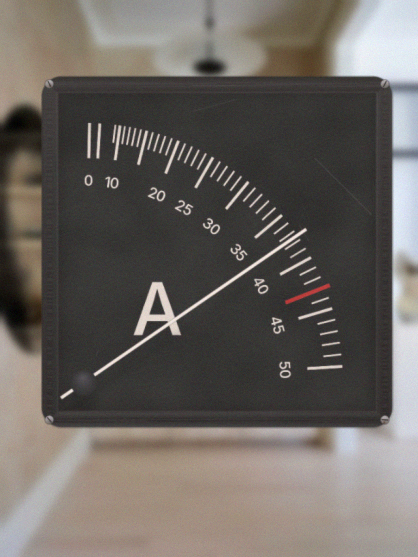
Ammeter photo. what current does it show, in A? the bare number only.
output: 37.5
